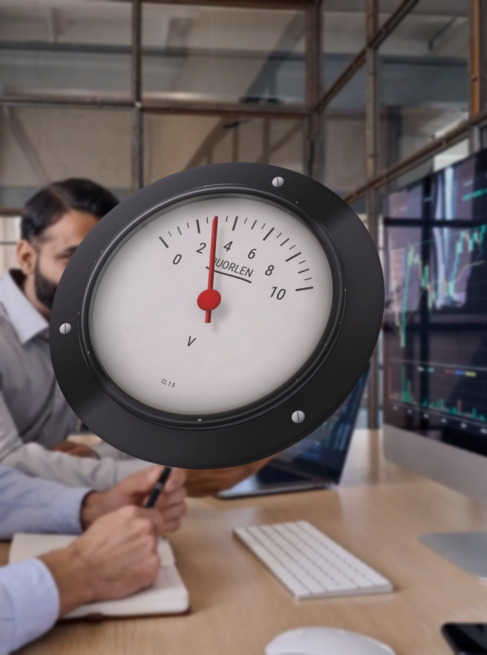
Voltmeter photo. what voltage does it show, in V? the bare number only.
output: 3
